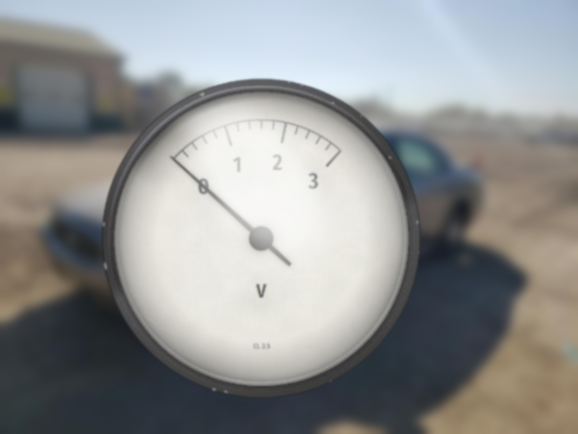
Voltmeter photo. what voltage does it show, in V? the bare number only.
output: 0
